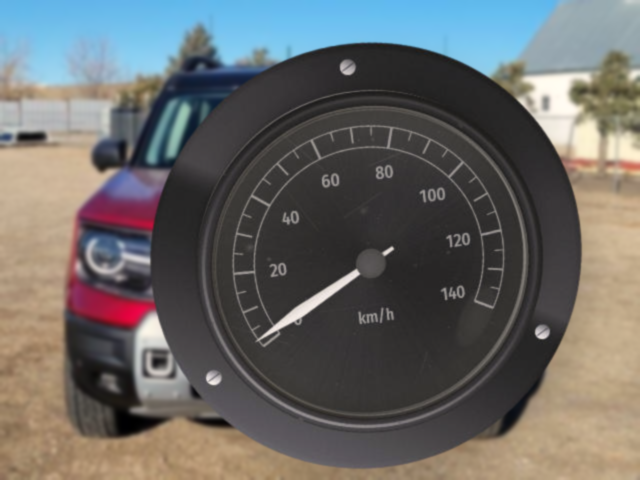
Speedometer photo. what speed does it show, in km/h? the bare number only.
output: 2.5
